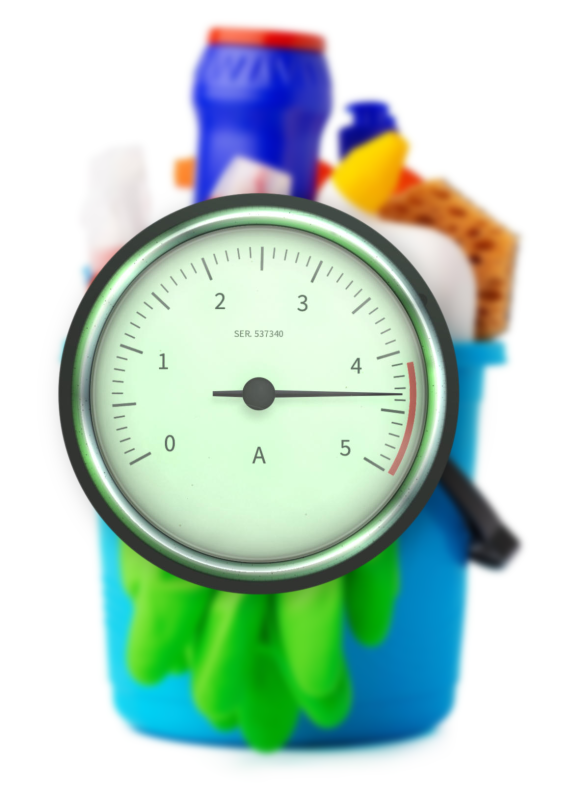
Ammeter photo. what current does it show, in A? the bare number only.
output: 4.35
